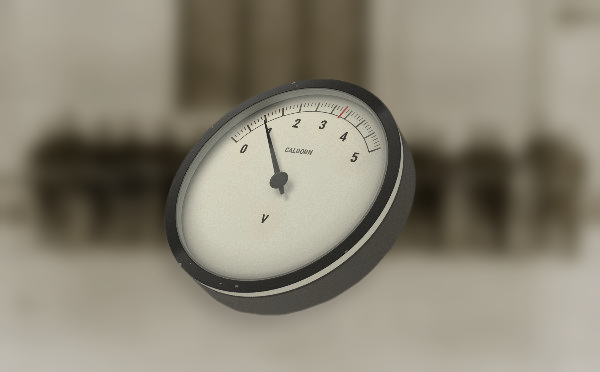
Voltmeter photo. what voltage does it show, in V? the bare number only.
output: 1
